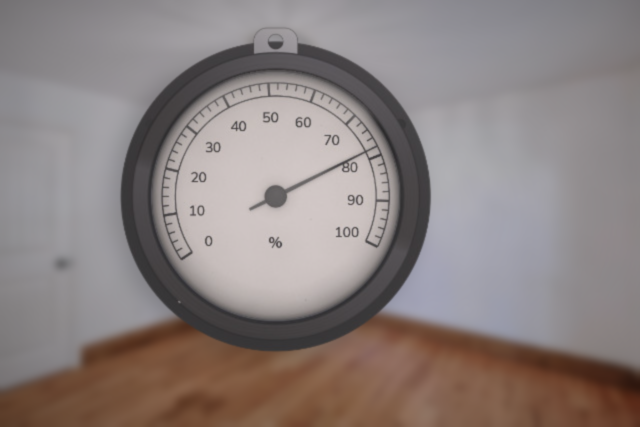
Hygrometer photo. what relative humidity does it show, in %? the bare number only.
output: 78
